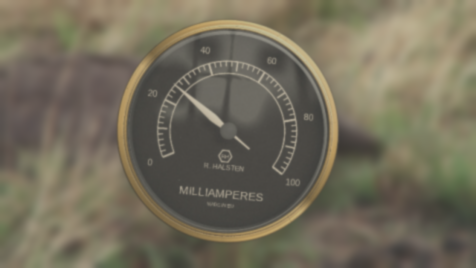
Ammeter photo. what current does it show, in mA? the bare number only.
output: 26
